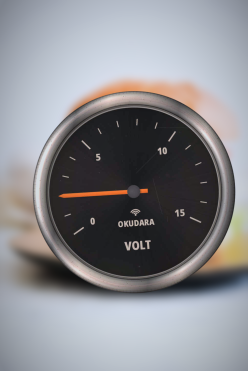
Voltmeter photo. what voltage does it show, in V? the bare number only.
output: 2
